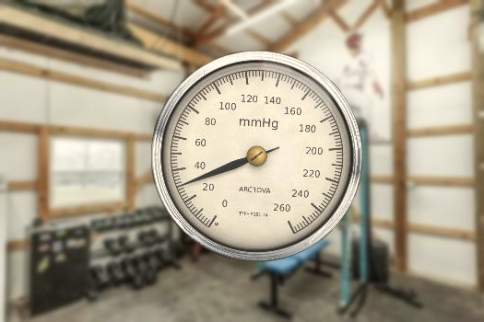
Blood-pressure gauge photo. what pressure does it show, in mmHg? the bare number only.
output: 30
